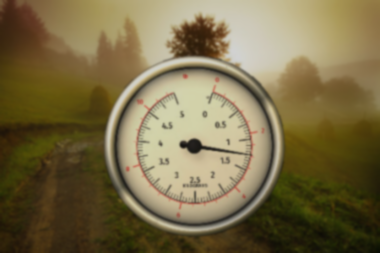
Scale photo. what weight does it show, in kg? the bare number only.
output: 1.25
